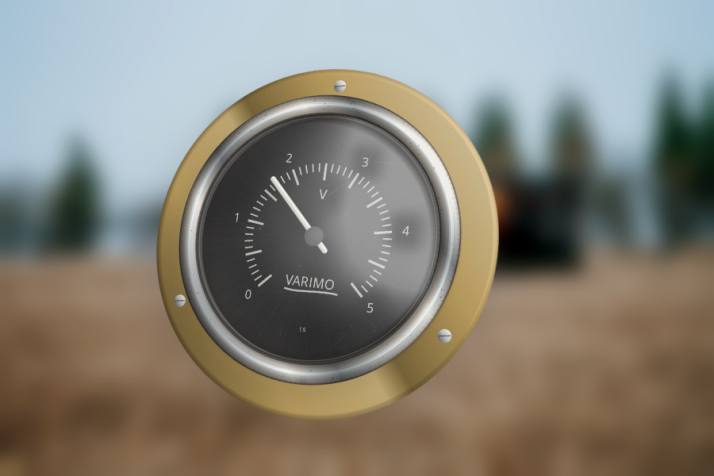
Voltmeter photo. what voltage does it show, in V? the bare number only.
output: 1.7
